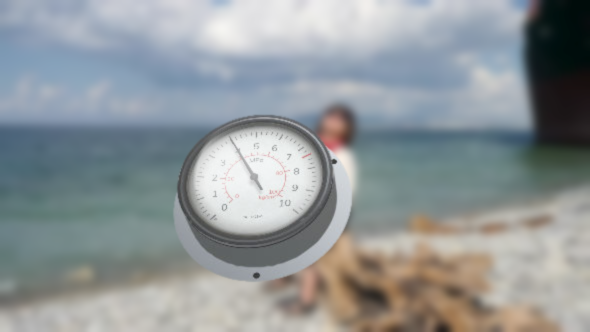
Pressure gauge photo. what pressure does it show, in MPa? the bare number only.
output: 4
